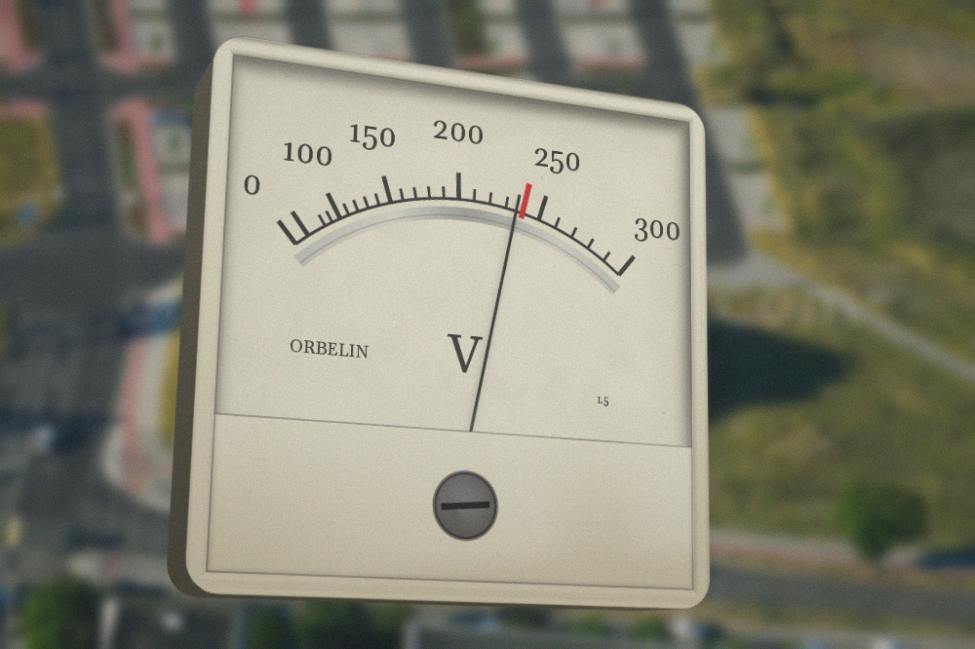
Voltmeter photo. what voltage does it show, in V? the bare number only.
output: 235
